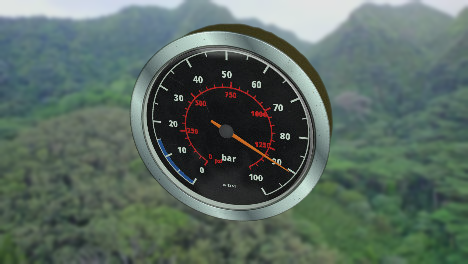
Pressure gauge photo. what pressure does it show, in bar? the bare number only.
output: 90
